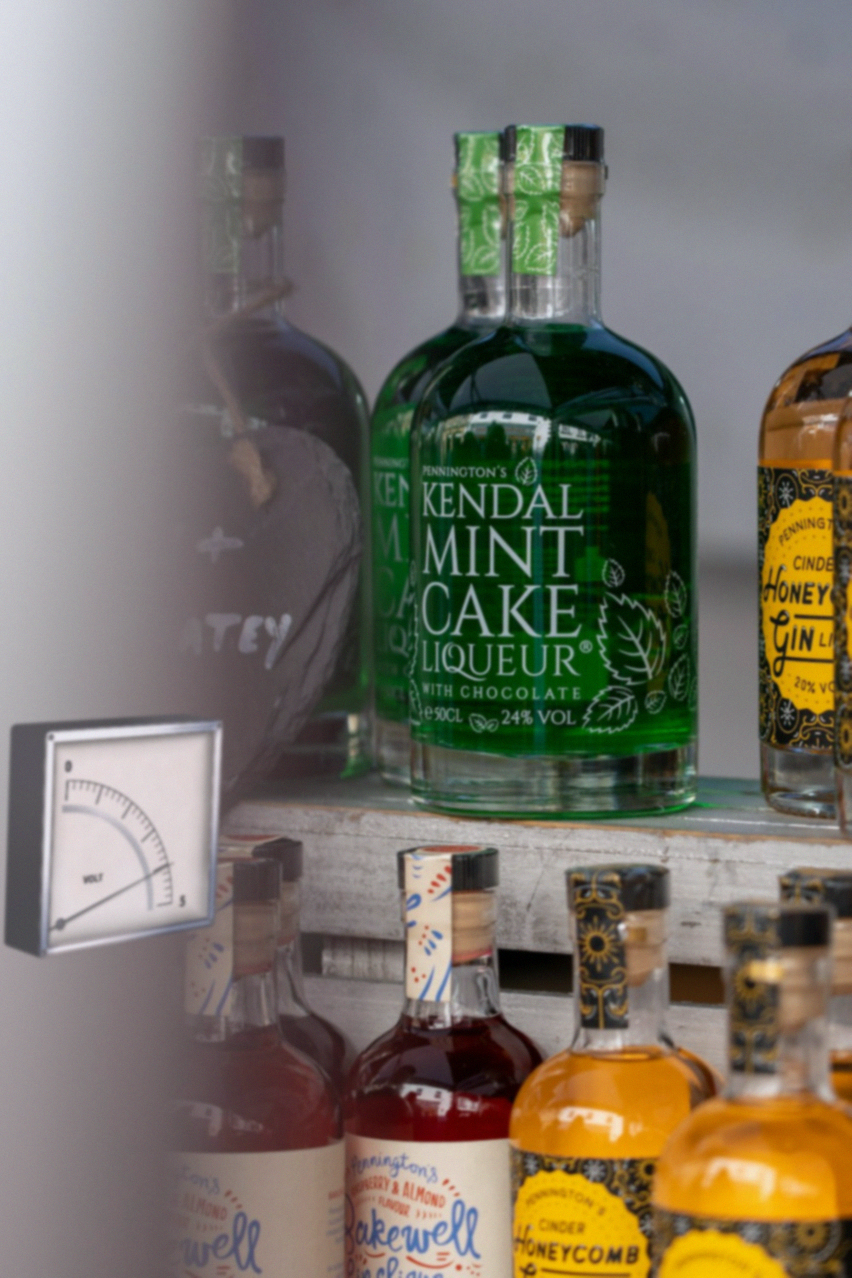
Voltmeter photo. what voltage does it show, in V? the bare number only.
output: 4
